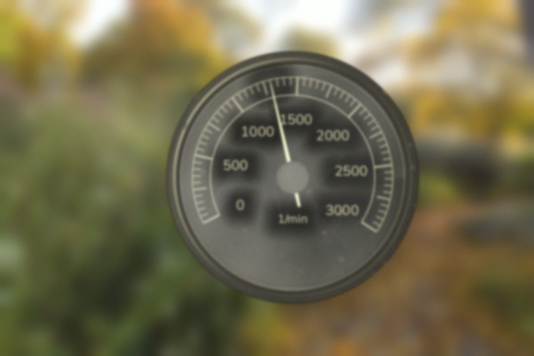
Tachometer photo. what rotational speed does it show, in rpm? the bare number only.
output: 1300
